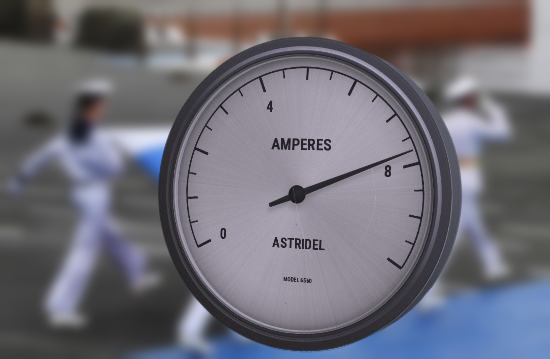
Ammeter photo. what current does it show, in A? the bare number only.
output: 7.75
